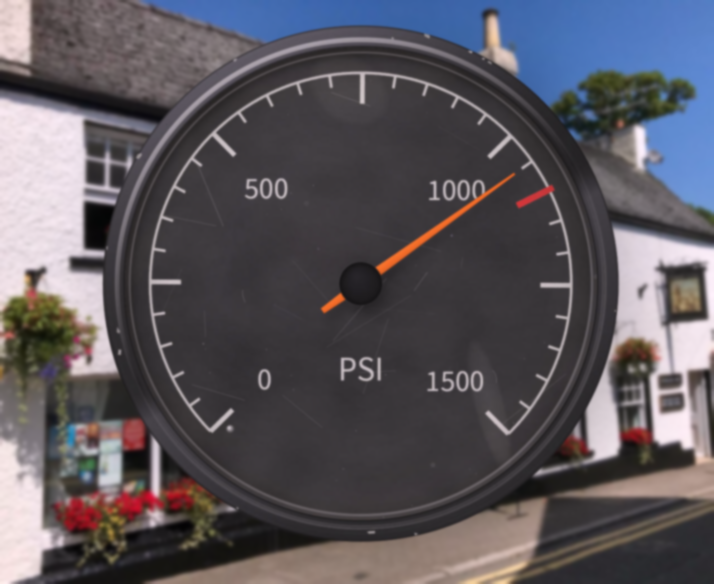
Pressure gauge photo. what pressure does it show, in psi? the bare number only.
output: 1050
